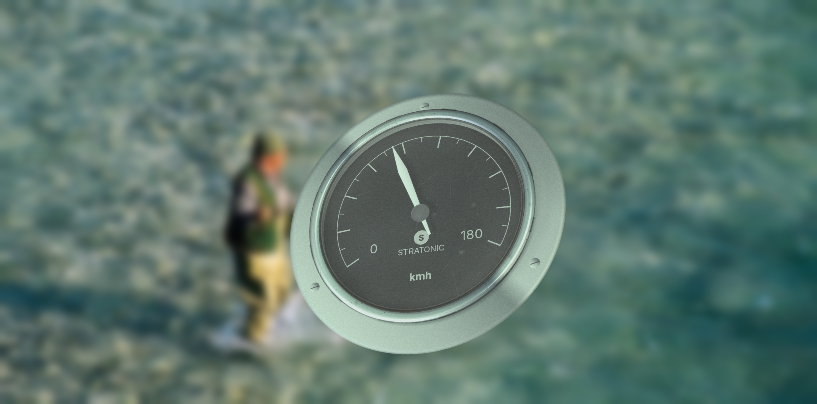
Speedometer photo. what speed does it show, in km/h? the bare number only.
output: 75
